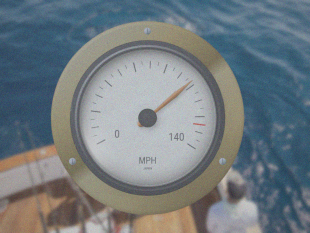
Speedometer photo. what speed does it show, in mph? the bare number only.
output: 97.5
